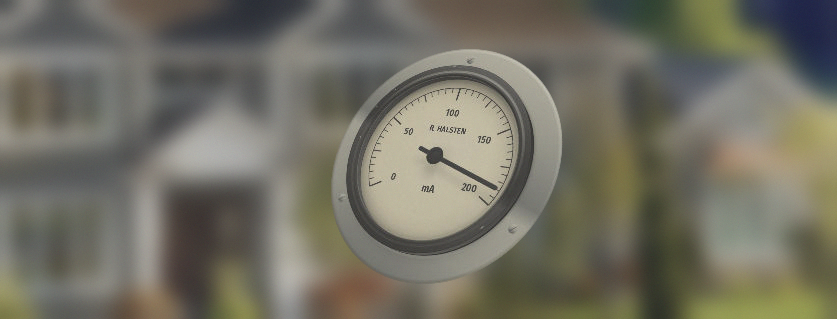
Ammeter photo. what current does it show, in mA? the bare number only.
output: 190
